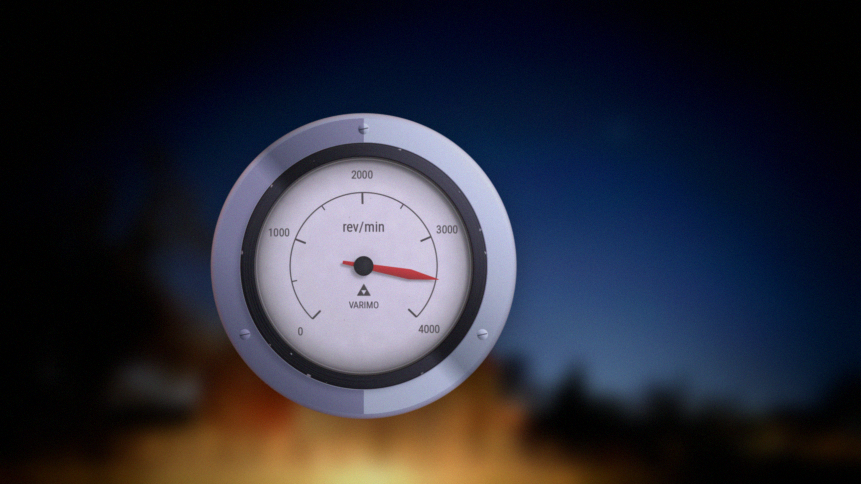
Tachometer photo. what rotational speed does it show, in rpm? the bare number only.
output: 3500
